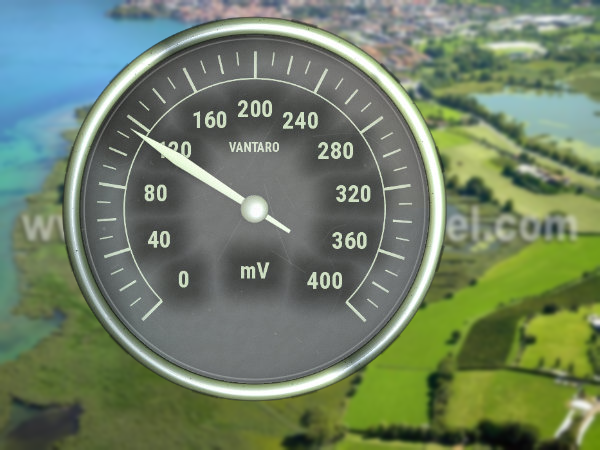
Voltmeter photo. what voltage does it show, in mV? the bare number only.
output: 115
